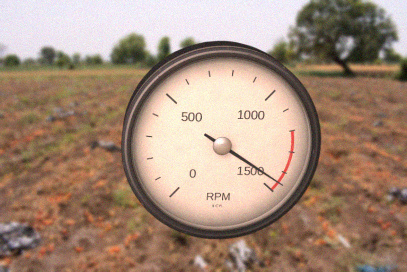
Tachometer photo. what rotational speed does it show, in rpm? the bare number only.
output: 1450
